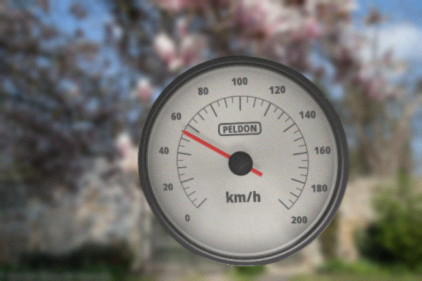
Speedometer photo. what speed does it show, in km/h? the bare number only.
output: 55
